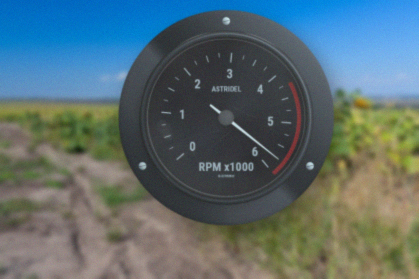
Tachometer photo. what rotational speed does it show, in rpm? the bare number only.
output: 5750
